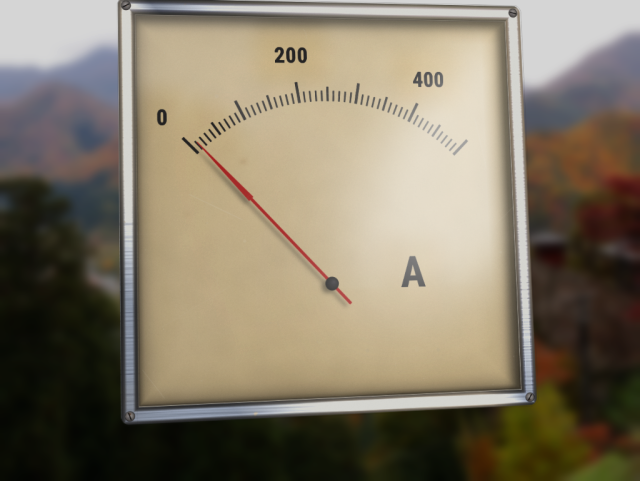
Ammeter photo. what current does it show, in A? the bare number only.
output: 10
